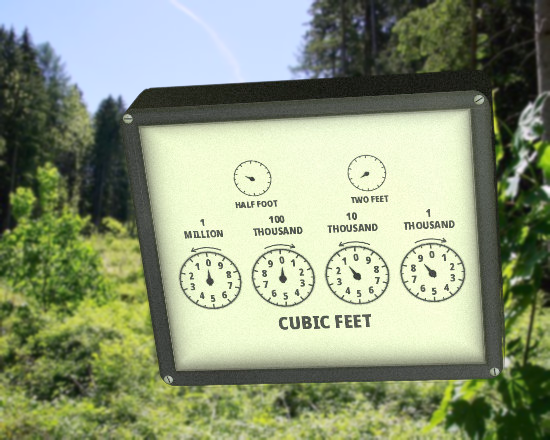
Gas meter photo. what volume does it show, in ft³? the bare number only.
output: 900
